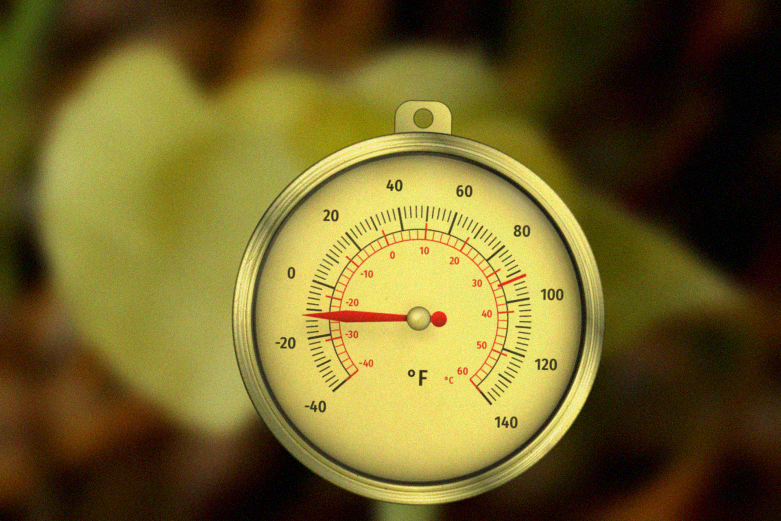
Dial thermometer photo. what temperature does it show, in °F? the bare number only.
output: -12
